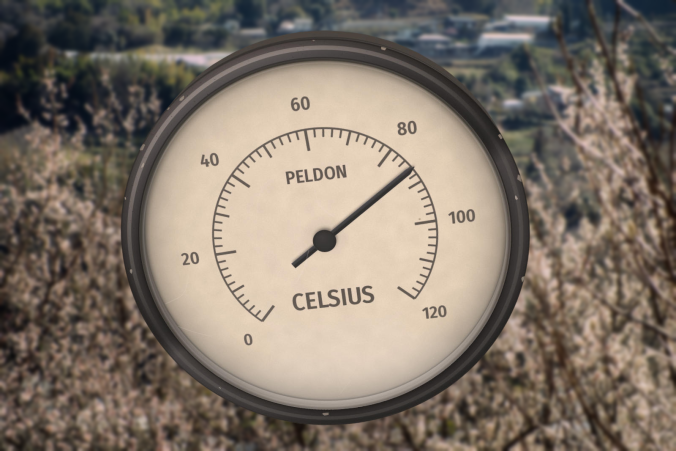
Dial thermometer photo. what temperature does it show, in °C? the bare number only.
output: 86
